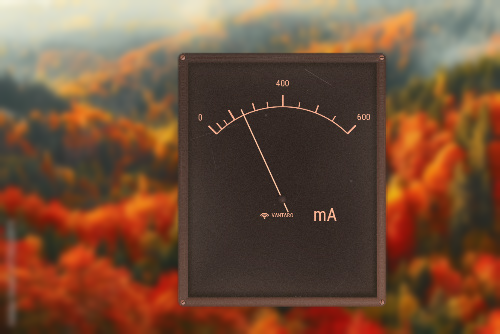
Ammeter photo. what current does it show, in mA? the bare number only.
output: 250
